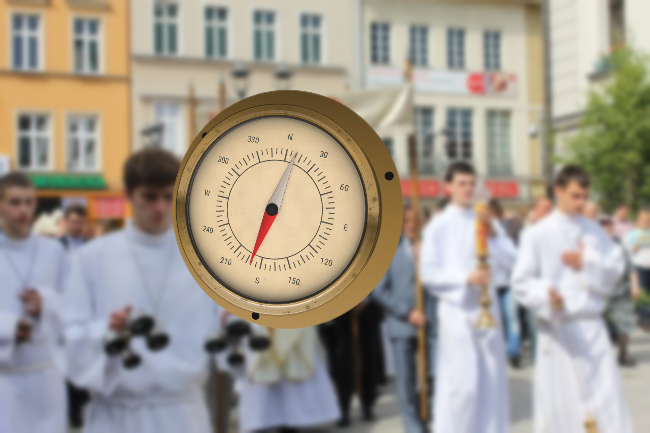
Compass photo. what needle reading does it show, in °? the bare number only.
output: 190
